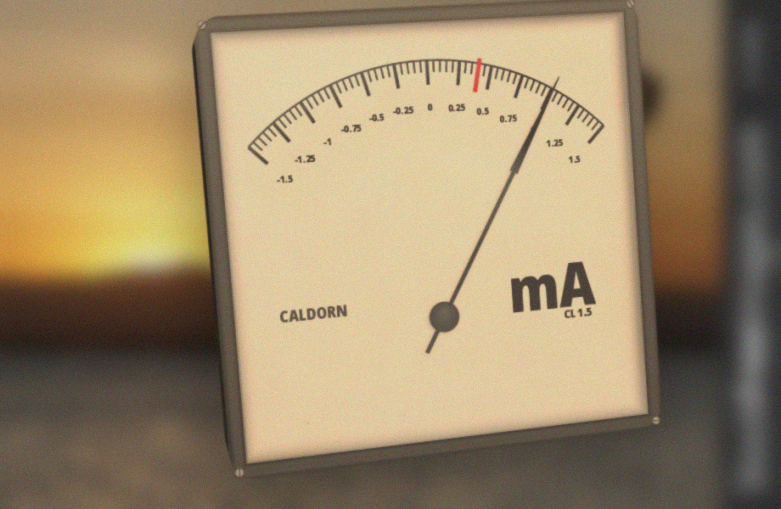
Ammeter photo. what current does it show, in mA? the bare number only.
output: 1
